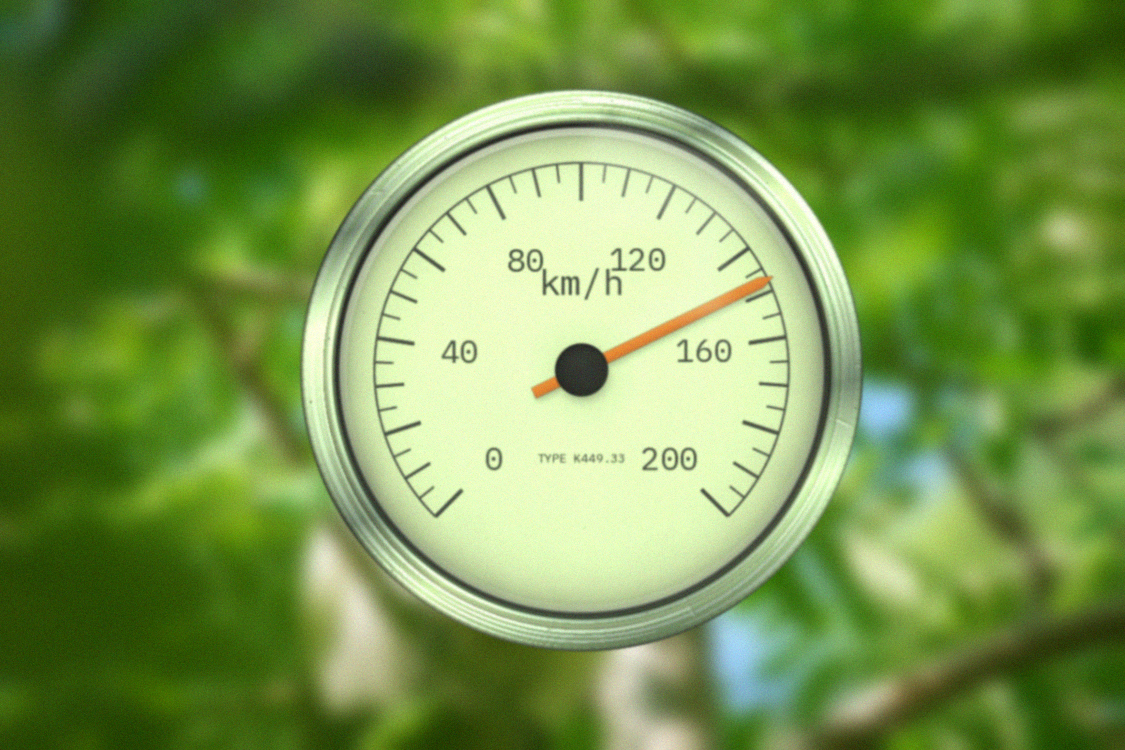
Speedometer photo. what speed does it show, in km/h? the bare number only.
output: 147.5
